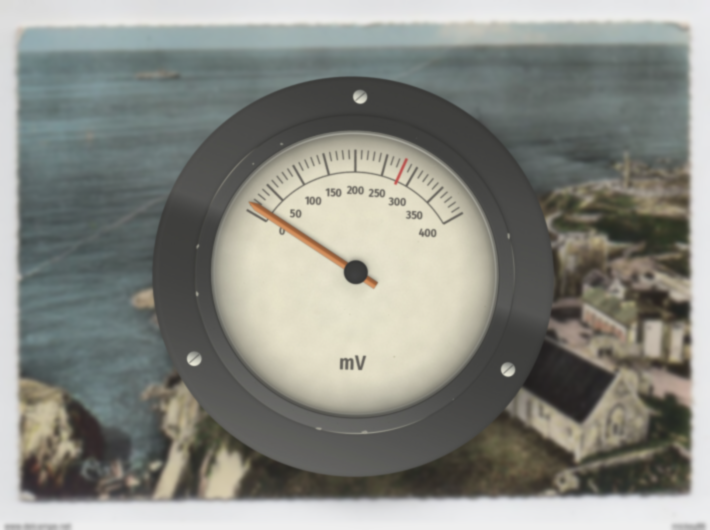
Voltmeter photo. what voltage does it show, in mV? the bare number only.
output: 10
